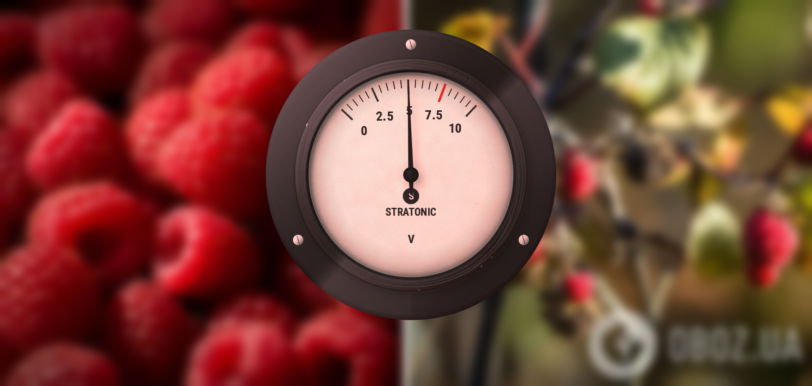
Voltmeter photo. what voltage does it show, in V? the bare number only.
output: 5
